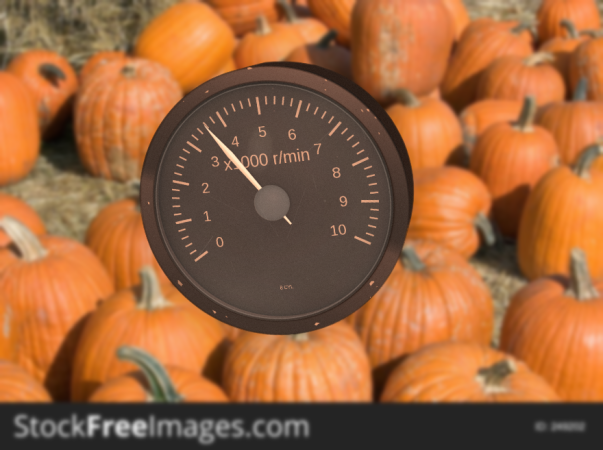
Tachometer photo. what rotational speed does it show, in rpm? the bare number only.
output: 3600
